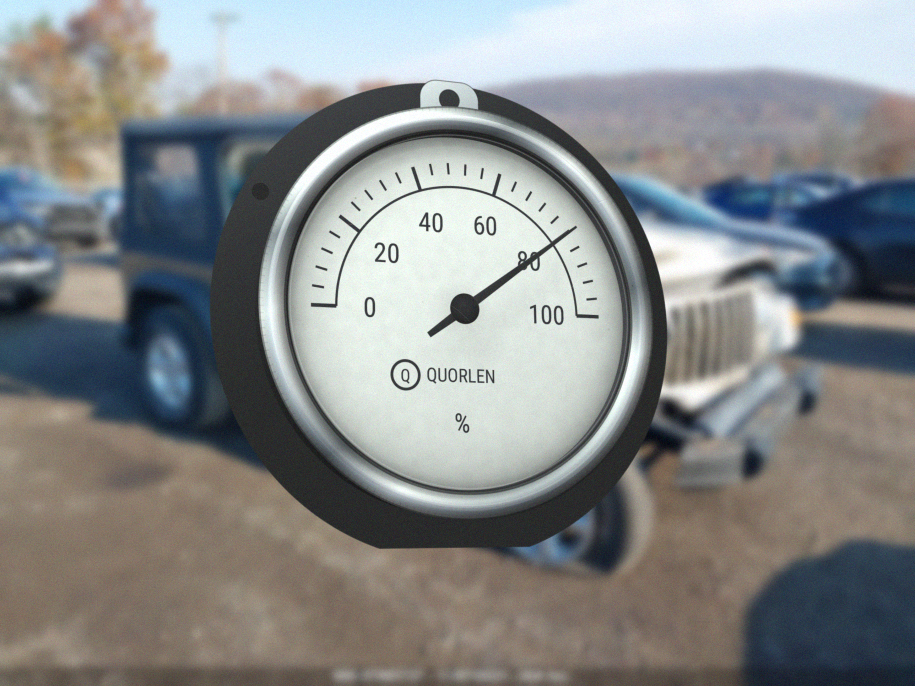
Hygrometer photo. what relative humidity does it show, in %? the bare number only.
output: 80
